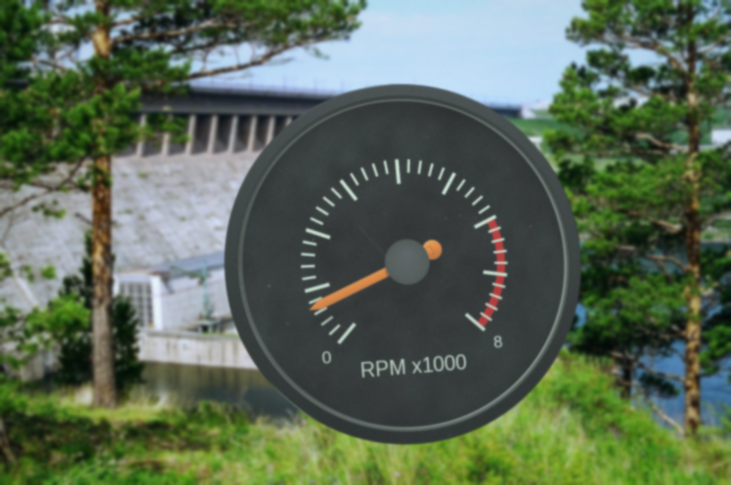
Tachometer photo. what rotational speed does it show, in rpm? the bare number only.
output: 700
